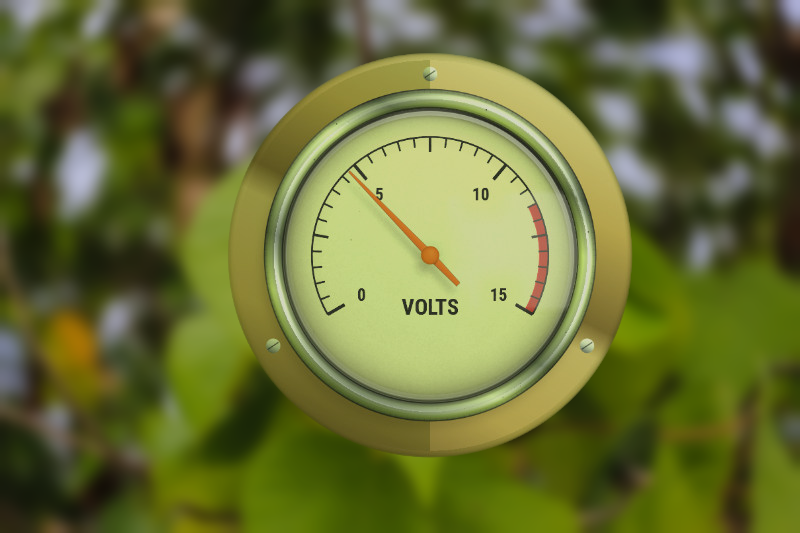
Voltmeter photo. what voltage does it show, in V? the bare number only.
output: 4.75
